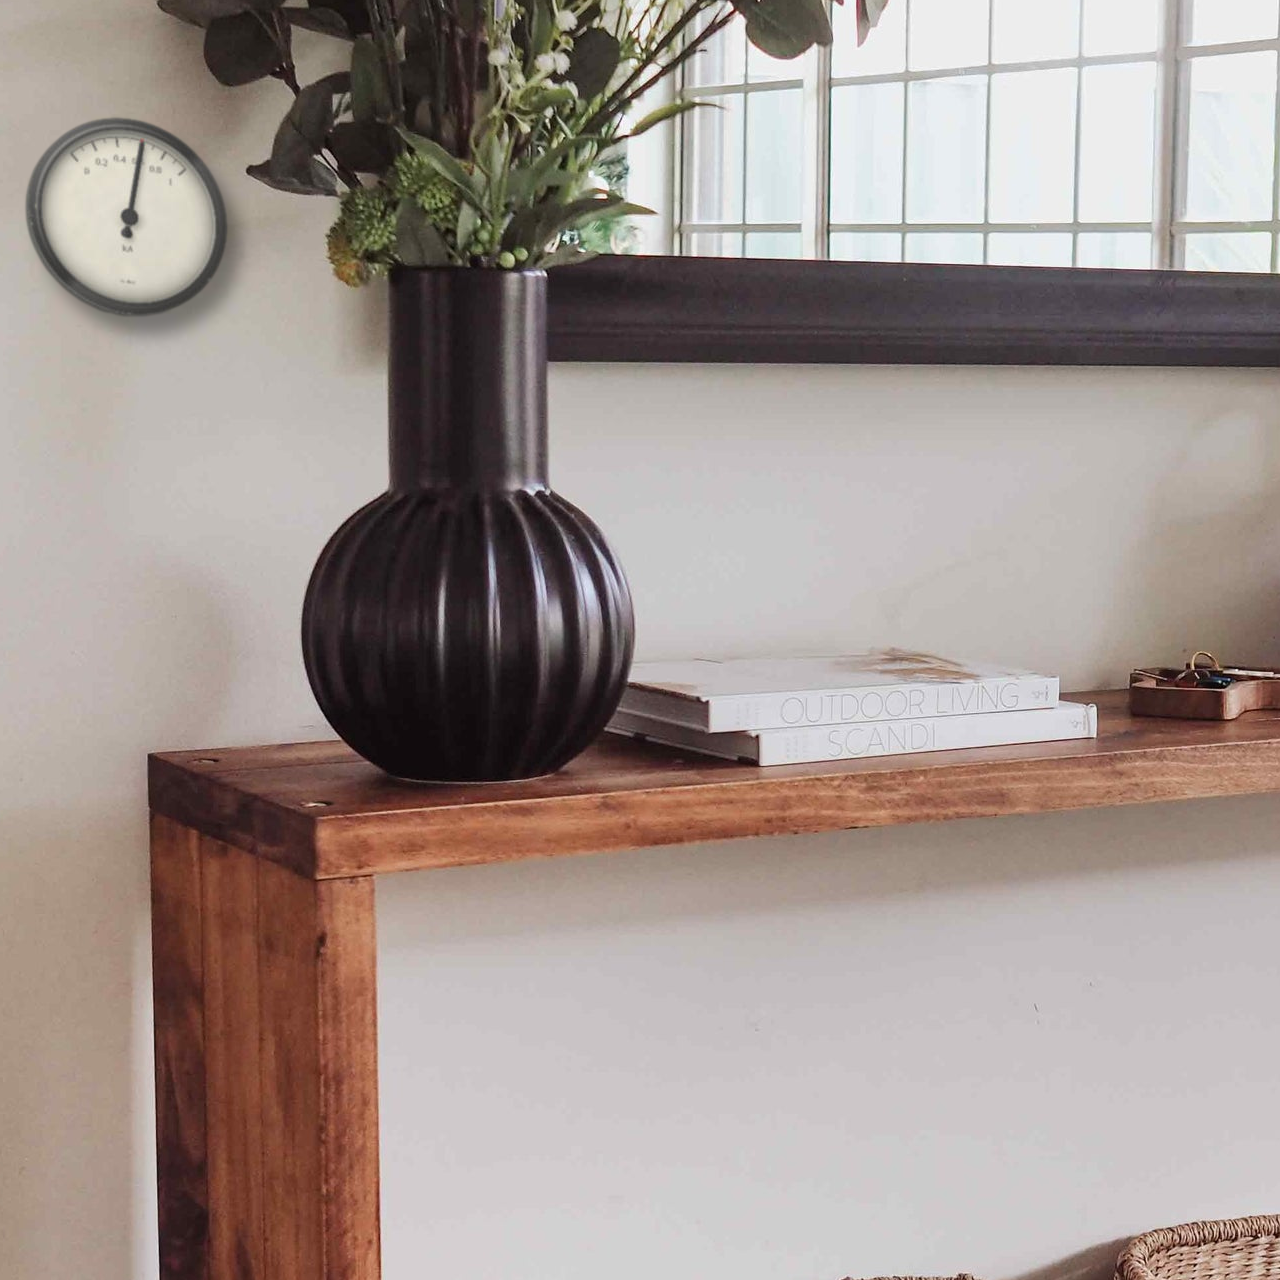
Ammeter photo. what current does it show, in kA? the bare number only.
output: 0.6
